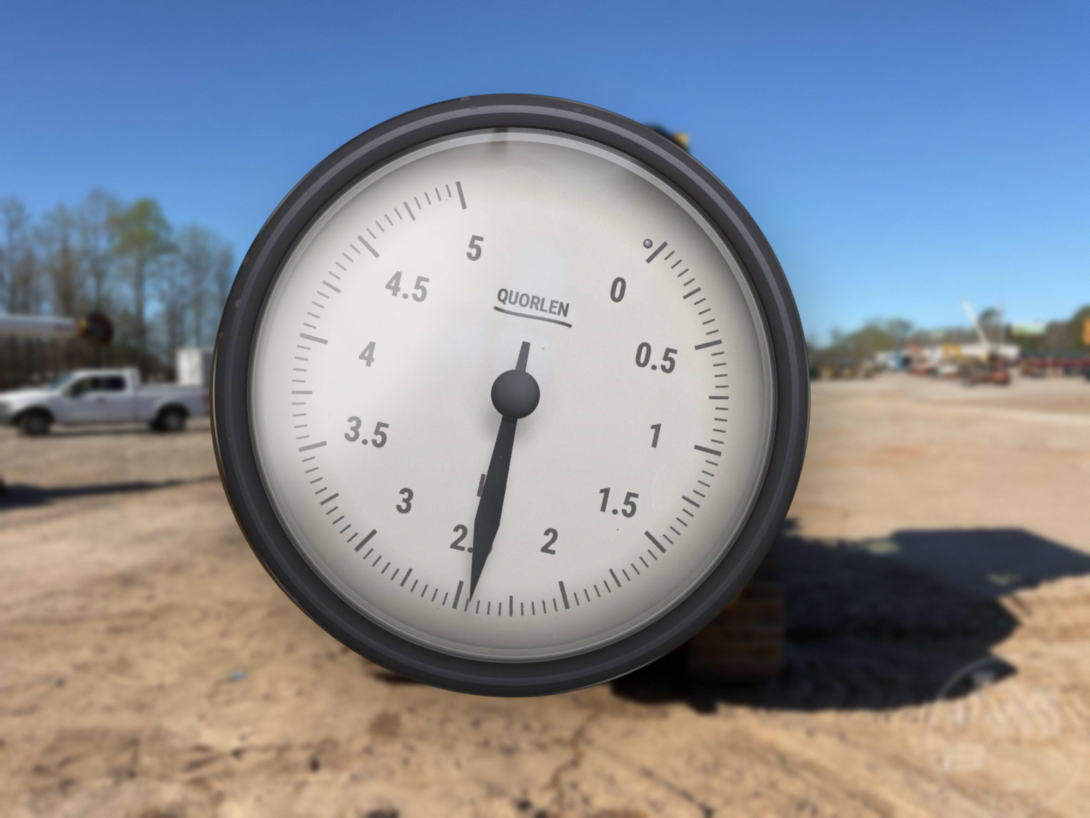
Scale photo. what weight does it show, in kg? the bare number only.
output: 2.45
